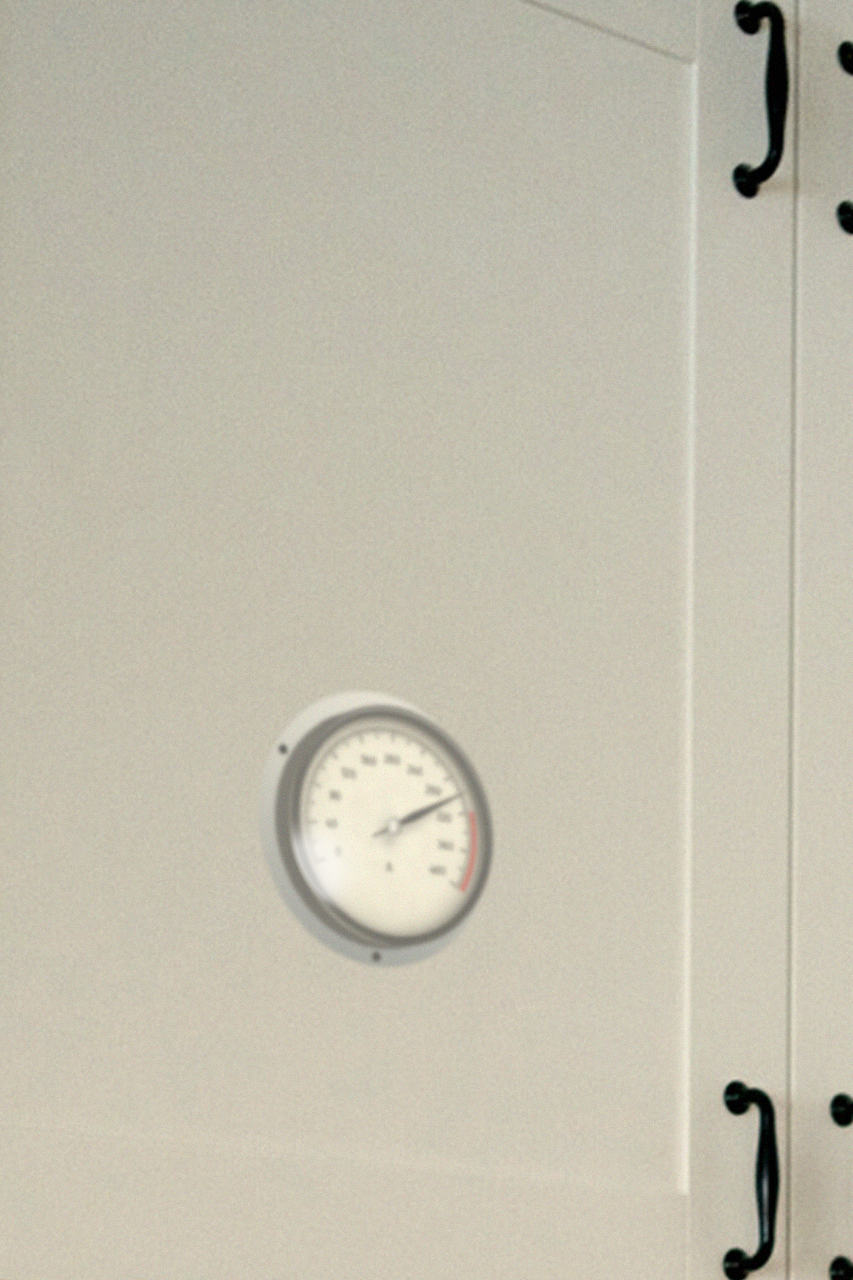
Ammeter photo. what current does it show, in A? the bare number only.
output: 300
